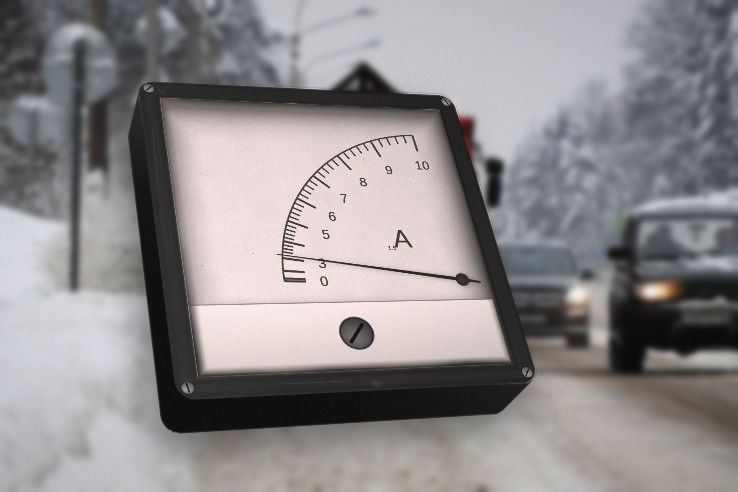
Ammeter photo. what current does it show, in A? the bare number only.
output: 3
